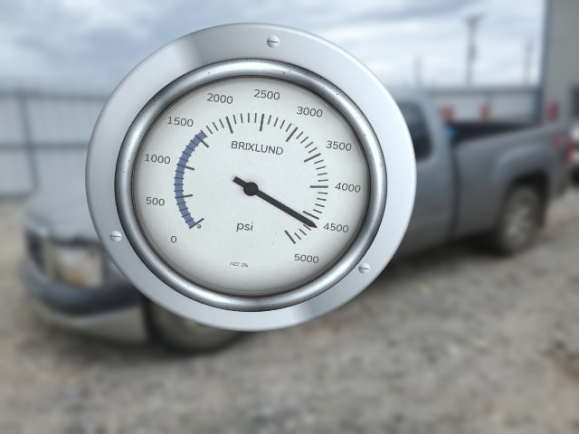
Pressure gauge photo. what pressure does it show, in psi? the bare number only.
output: 4600
